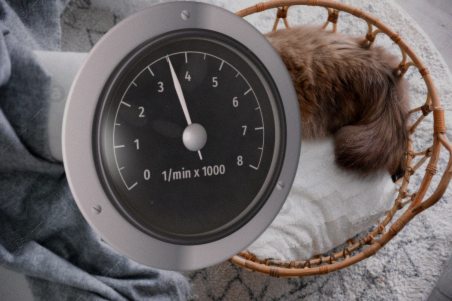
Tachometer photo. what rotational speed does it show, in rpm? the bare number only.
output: 3500
